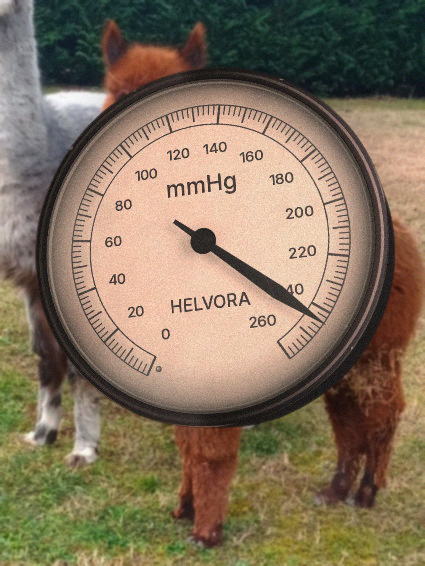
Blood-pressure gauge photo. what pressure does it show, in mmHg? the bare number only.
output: 244
